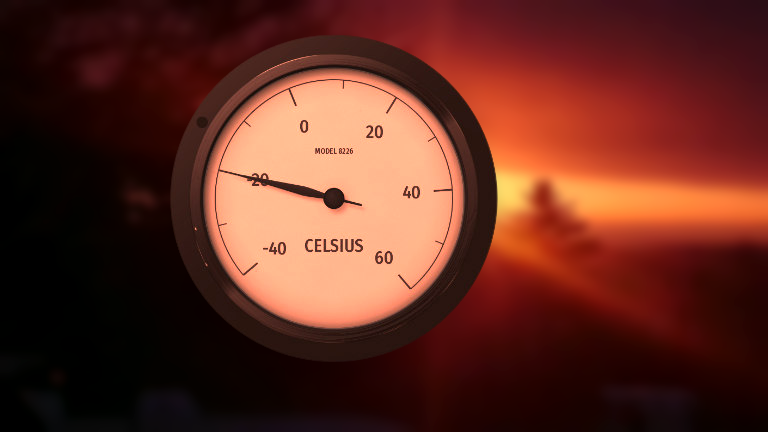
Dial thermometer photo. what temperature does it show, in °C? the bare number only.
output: -20
